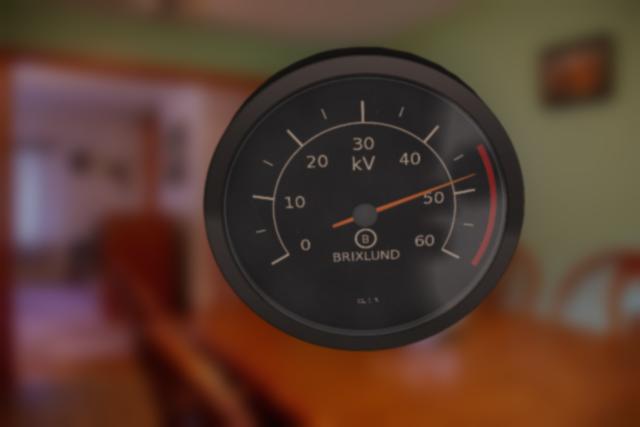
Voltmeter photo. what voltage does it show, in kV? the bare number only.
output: 47.5
